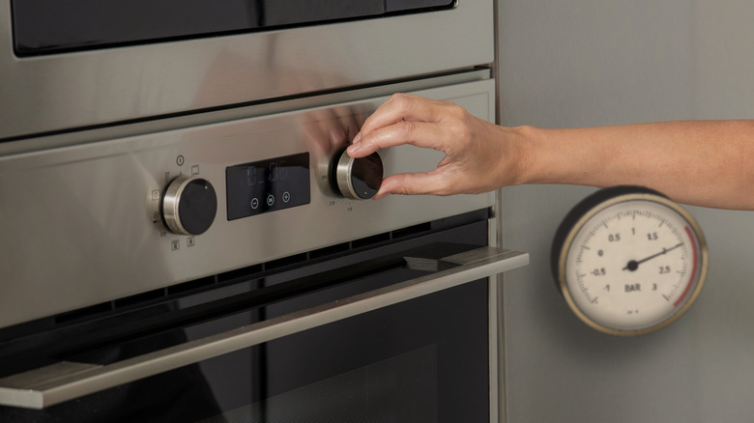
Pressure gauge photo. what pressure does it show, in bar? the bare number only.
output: 2
